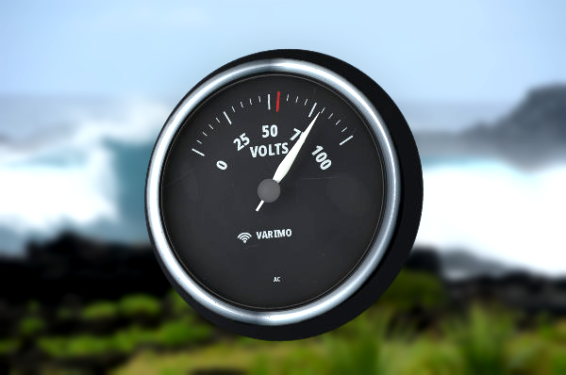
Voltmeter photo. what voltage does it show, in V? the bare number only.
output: 80
